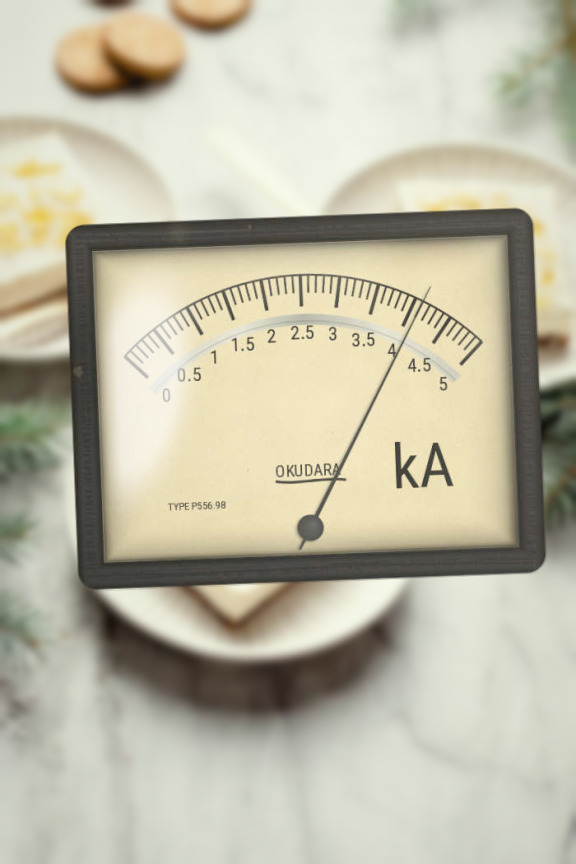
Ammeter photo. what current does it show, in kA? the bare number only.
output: 4.1
